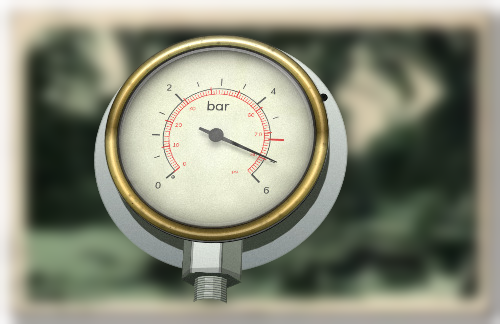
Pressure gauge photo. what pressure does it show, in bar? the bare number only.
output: 5.5
